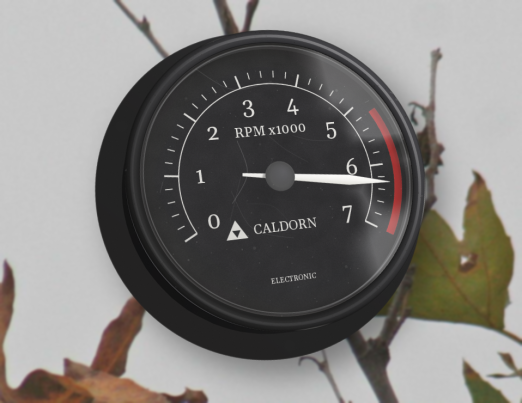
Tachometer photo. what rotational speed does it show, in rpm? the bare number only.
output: 6300
